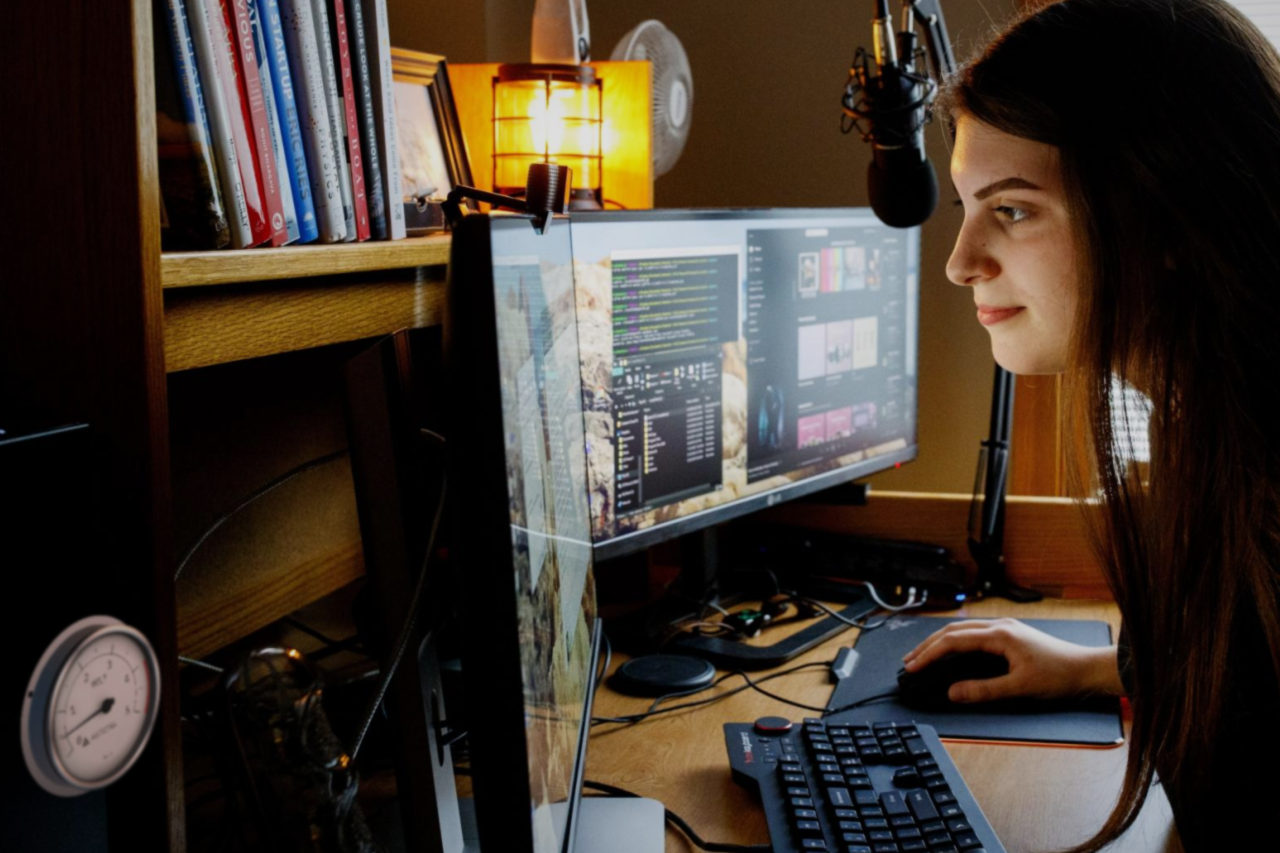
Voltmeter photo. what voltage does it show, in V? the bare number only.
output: 0.5
